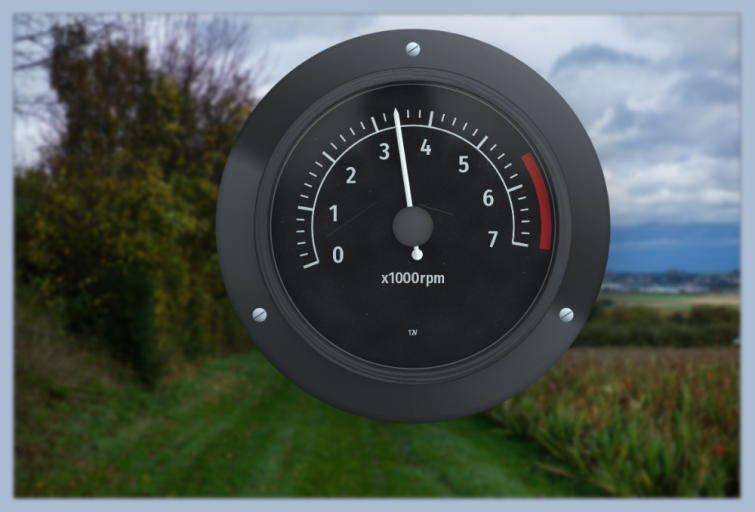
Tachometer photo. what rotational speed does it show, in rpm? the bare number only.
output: 3400
